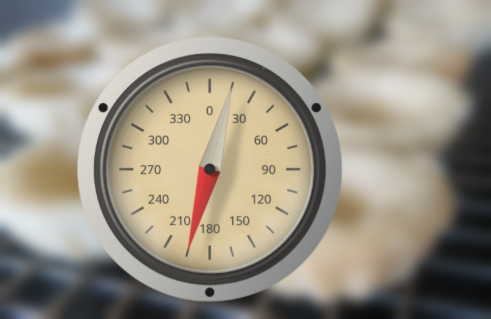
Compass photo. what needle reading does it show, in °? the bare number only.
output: 195
